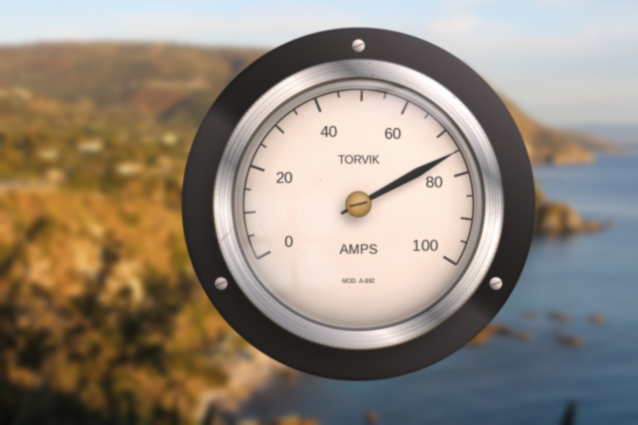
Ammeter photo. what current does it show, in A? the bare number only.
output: 75
